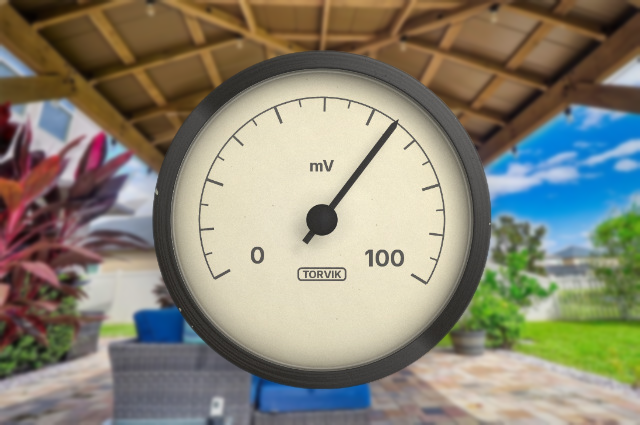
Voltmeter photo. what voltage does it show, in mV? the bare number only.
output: 65
